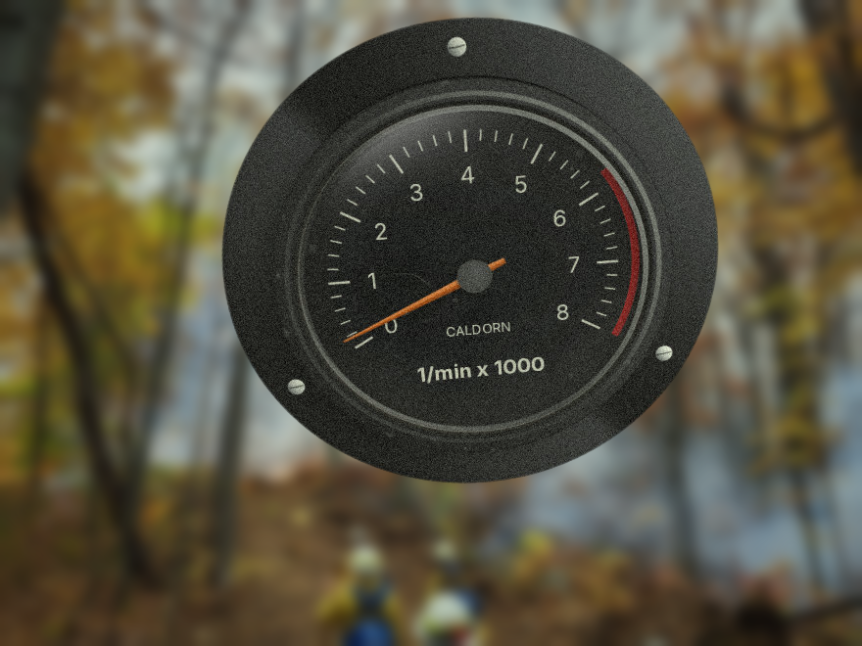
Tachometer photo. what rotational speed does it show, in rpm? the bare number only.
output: 200
